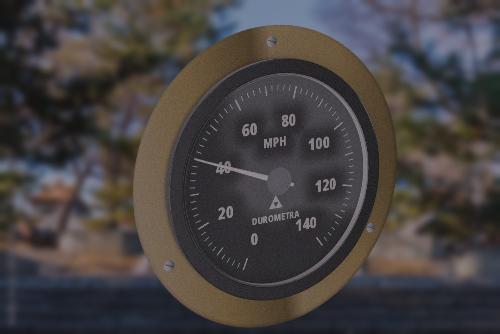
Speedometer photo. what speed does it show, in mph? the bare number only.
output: 40
